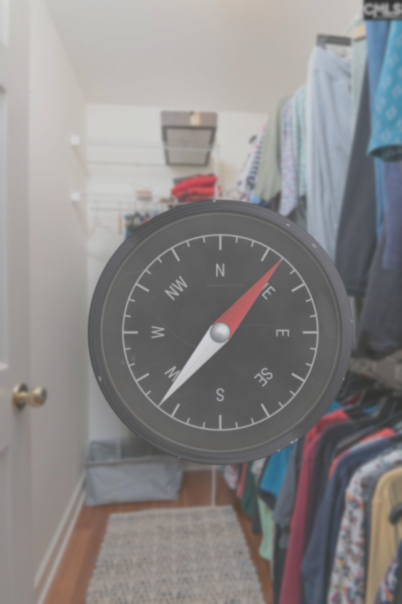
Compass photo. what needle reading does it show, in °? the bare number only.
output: 40
